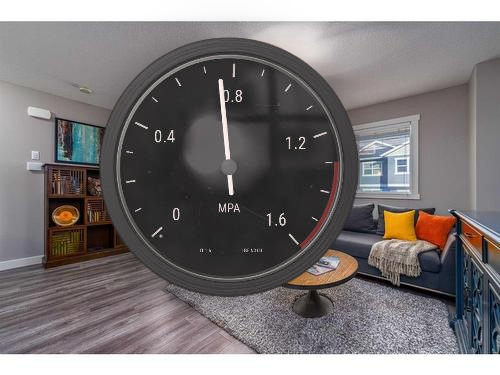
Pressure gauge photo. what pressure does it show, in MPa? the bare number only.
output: 0.75
